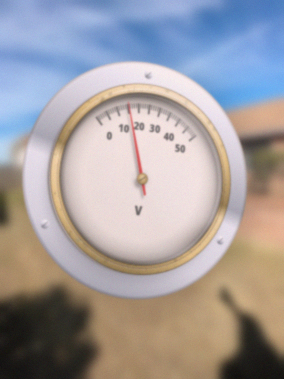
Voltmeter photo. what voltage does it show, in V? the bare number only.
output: 15
